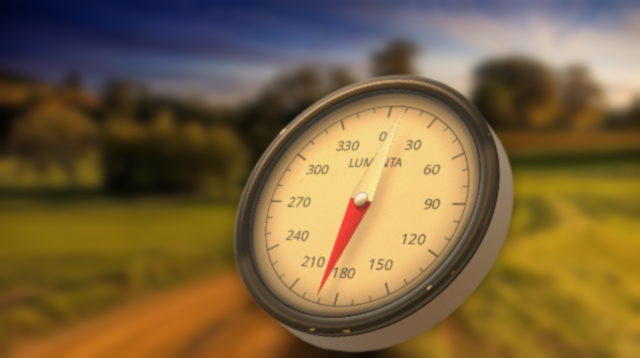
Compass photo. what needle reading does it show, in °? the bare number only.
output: 190
